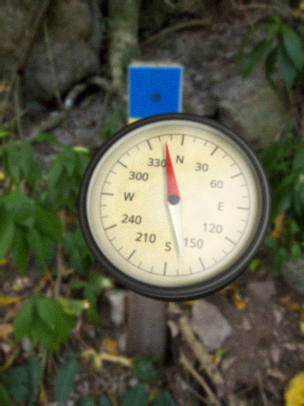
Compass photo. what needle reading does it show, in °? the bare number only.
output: 345
